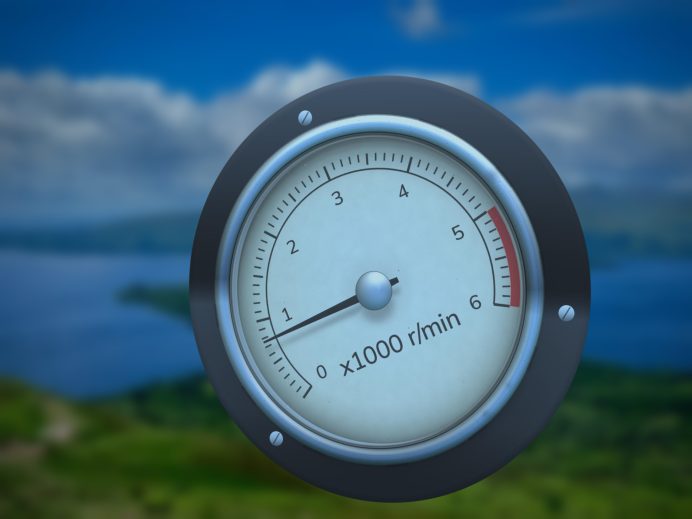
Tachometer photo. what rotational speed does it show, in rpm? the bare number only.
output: 750
